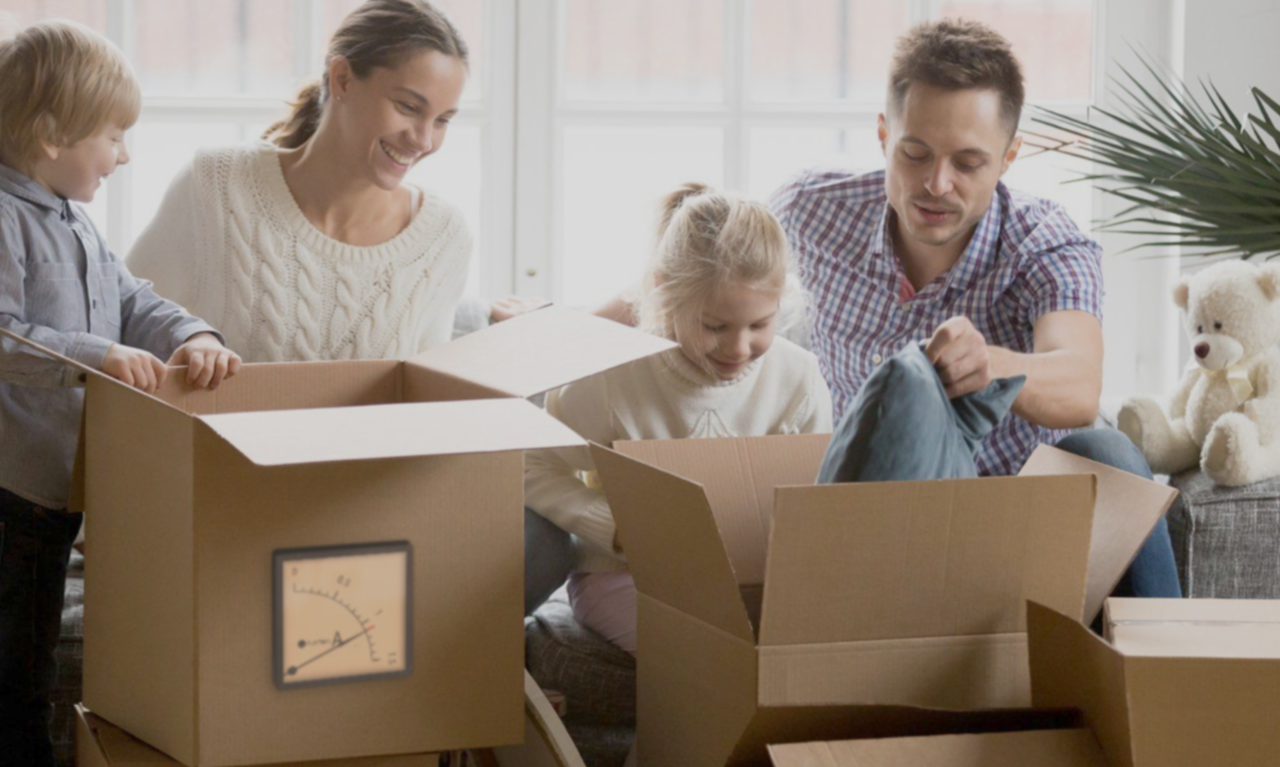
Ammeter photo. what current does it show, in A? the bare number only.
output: 1.1
